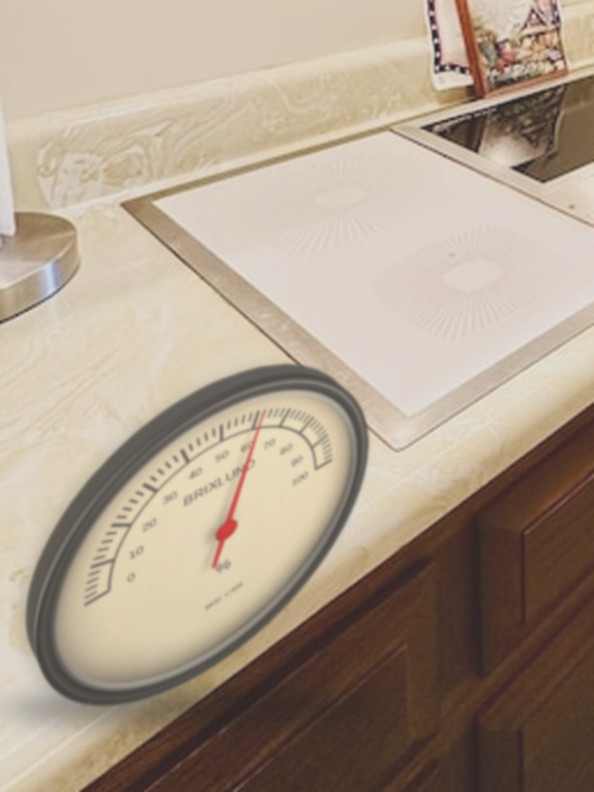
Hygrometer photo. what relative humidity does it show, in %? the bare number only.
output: 60
